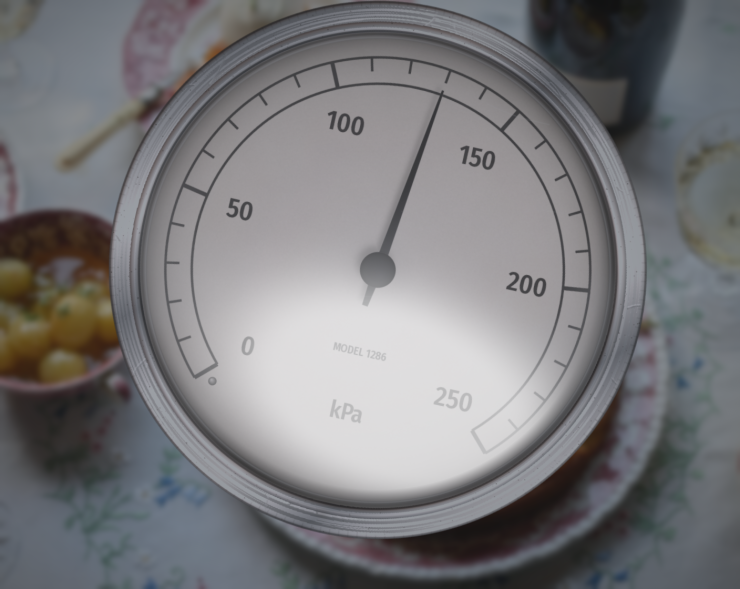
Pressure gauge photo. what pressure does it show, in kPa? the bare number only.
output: 130
